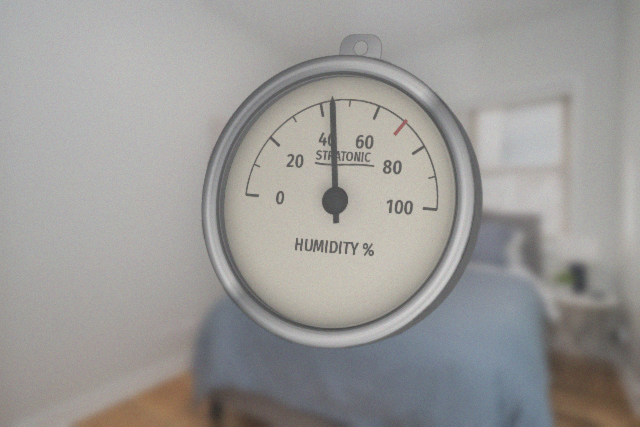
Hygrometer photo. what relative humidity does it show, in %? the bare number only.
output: 45
